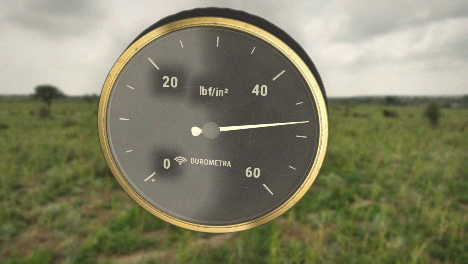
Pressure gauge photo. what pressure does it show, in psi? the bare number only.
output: 47.5
